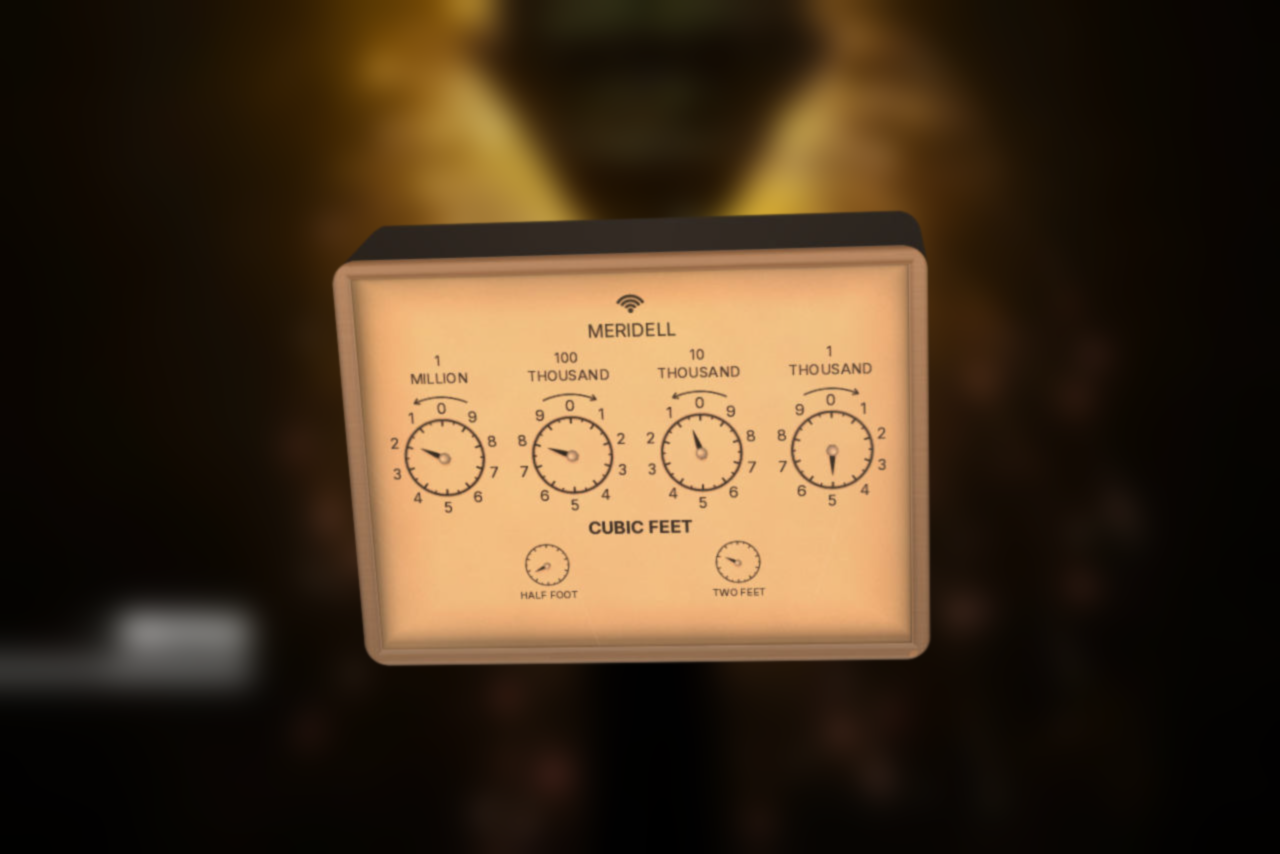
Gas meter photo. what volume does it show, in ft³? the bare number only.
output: 180500
